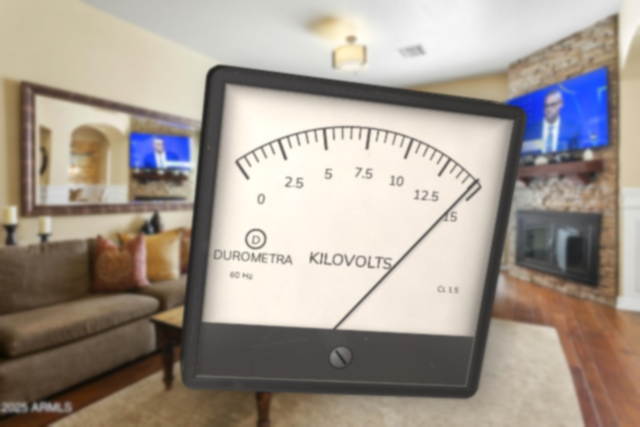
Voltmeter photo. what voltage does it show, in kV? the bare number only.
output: 14.5
